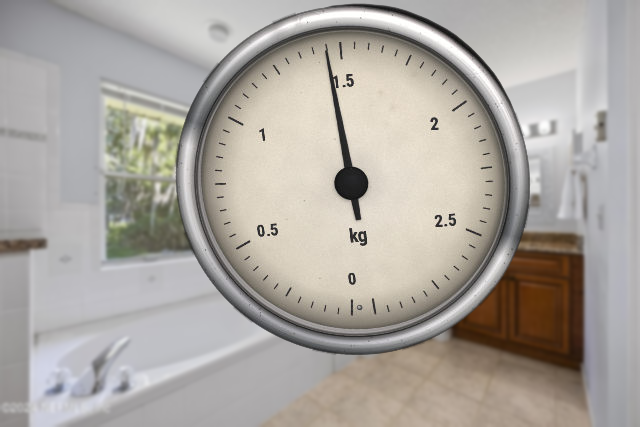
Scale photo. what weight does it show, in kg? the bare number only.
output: 1.45
